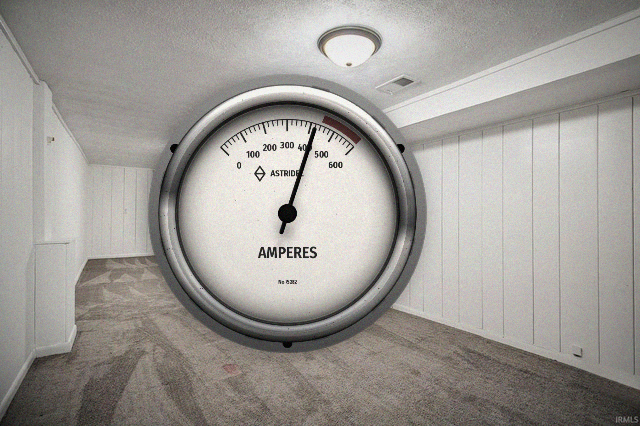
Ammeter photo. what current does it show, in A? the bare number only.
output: 420
